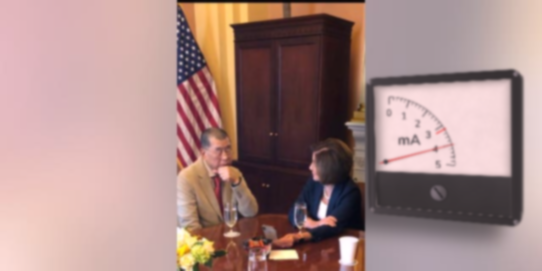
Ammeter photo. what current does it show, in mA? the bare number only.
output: 4
